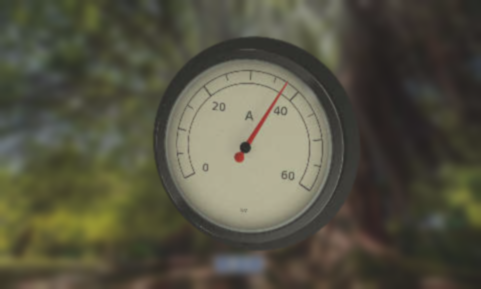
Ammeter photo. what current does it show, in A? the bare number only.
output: 37.5
